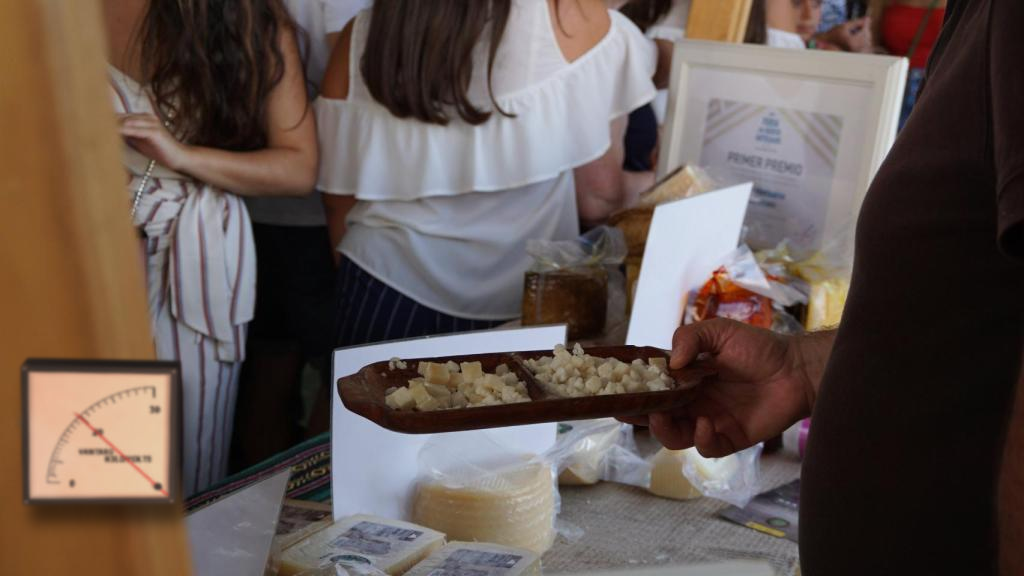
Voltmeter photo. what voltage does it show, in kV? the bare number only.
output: 20
